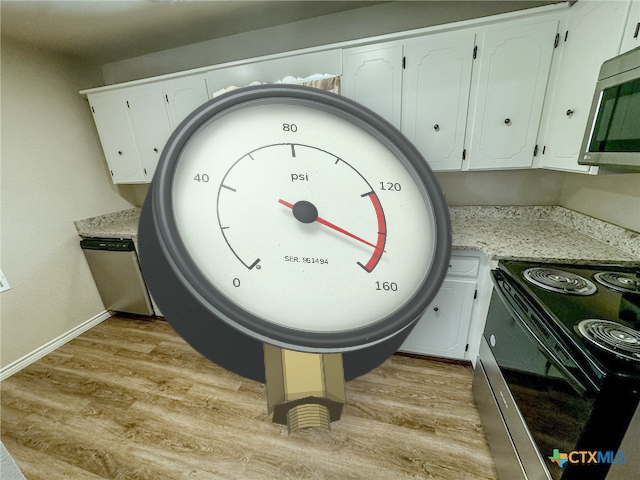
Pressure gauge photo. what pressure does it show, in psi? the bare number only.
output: 150
